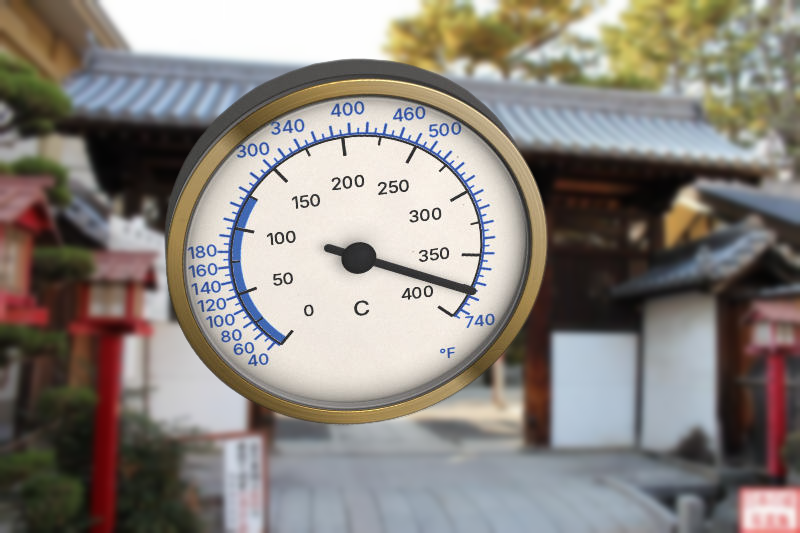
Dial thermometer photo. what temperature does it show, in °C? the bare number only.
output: 375
